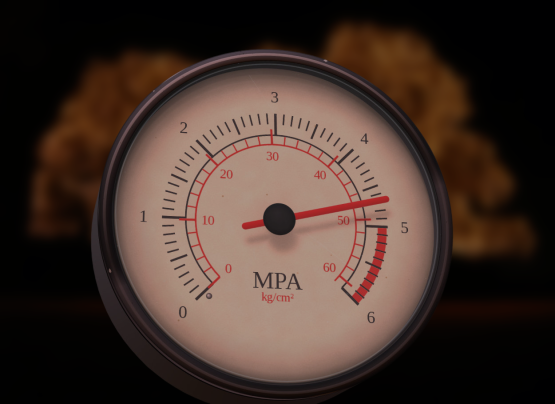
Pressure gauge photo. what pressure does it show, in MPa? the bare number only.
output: 4.7
